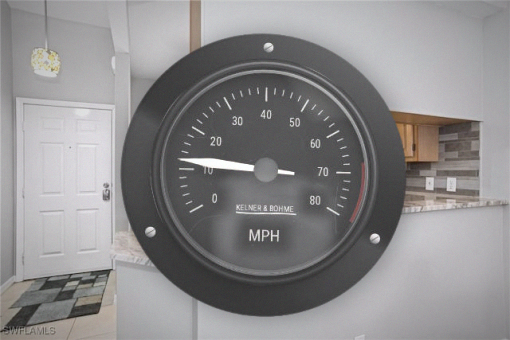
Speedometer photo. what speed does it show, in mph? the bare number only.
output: 12
